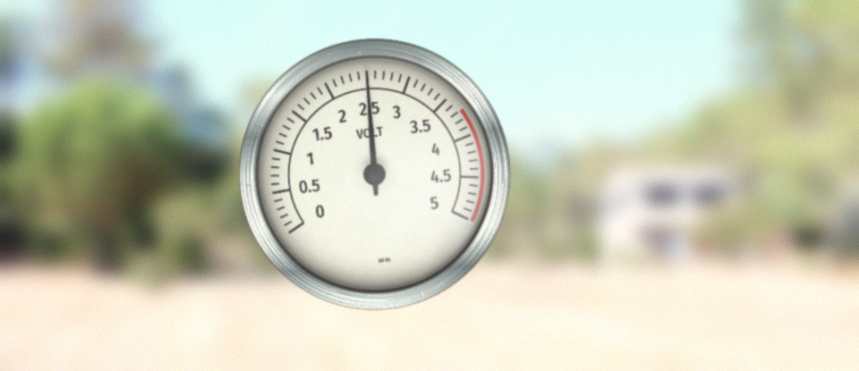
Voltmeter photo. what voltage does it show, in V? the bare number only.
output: 2.5
